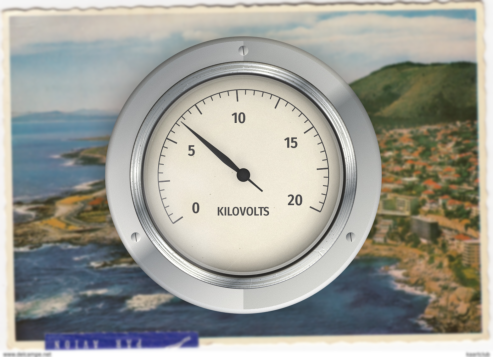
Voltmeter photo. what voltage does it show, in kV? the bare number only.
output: 6.25
